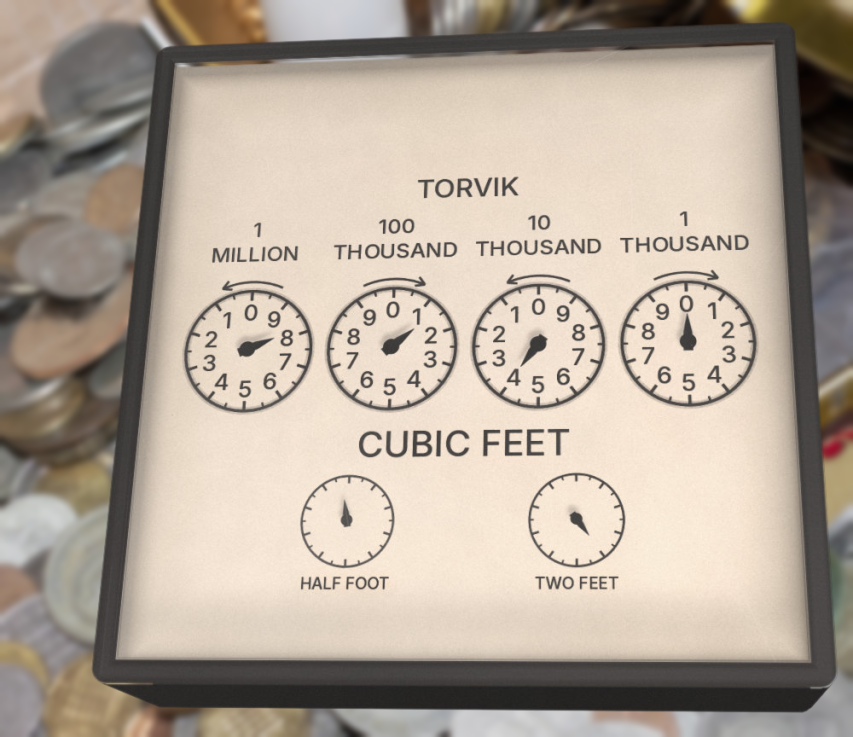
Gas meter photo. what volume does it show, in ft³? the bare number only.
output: 814000
